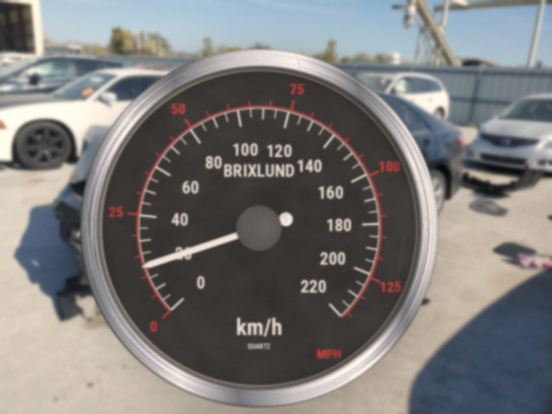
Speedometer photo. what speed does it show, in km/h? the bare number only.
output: 20
